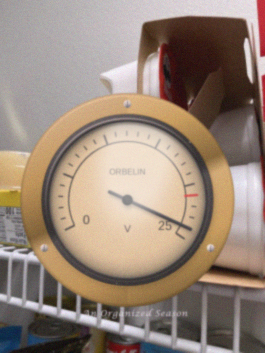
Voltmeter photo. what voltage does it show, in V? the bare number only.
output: 24
